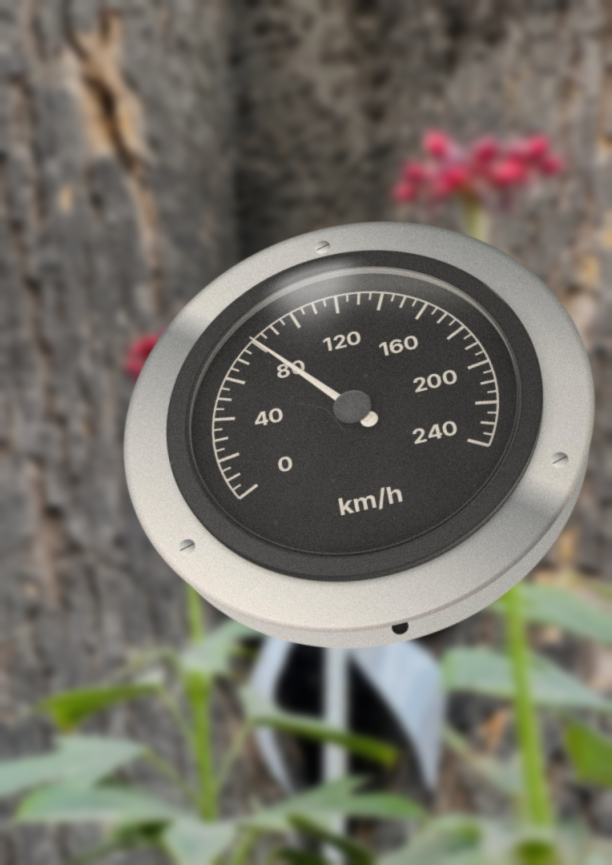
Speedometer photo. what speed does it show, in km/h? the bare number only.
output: 80
